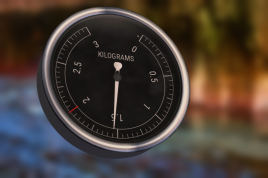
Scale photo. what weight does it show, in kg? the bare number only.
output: 1.55
